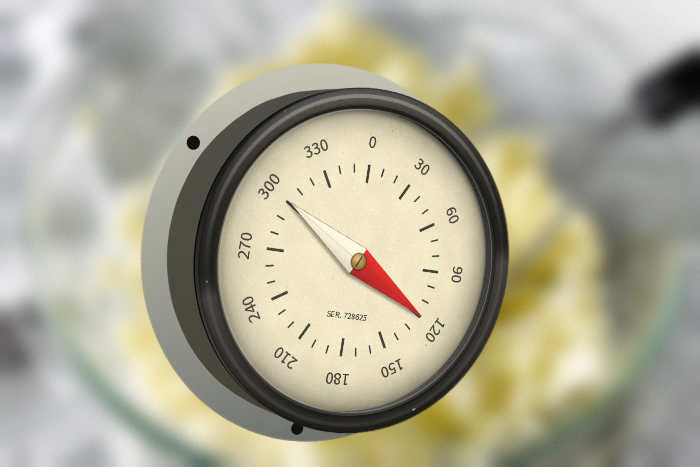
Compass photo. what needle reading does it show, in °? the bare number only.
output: 120
